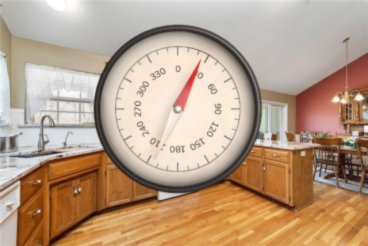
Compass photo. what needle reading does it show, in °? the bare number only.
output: 25
